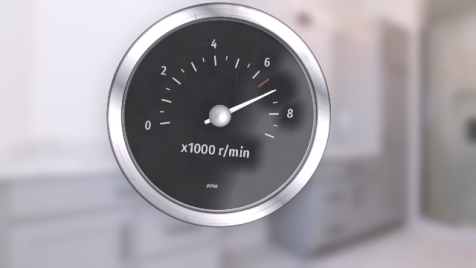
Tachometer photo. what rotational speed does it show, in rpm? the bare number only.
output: 7000
